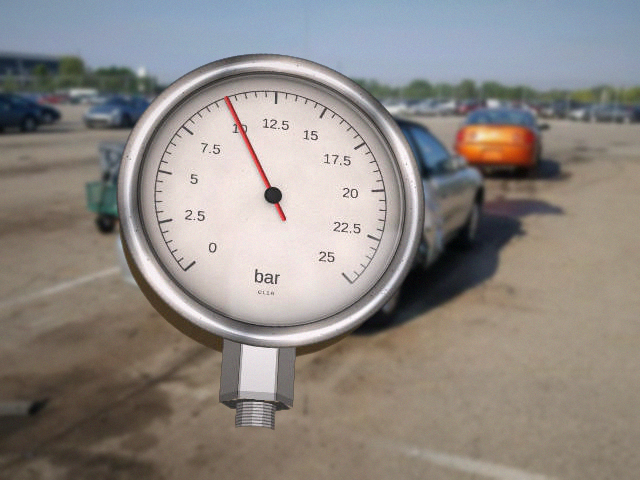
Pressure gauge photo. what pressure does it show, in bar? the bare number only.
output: 10
